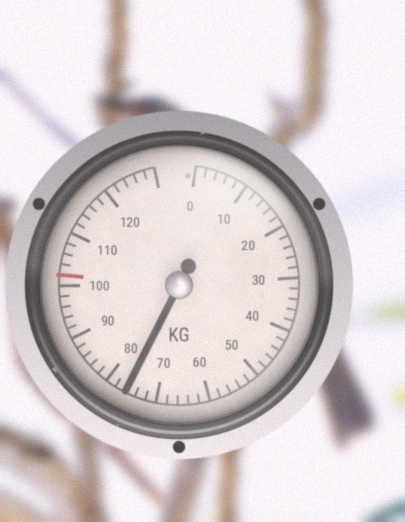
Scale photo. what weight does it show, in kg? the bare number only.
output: 76
